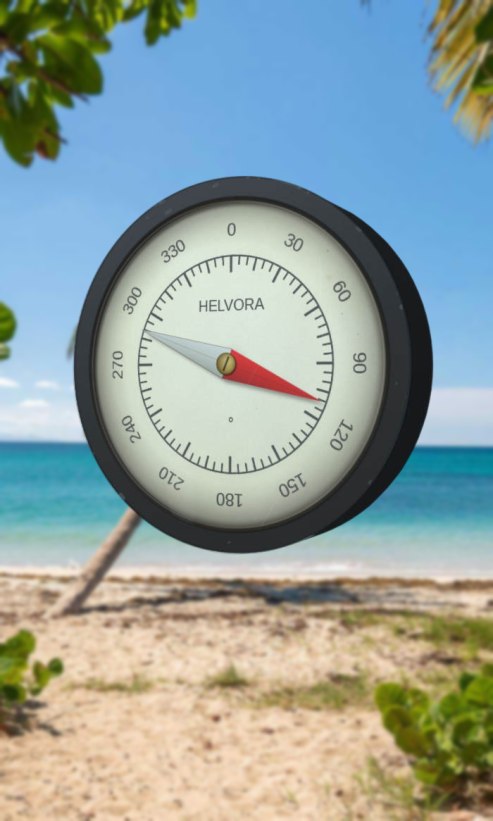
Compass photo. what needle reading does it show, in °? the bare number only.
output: 110
